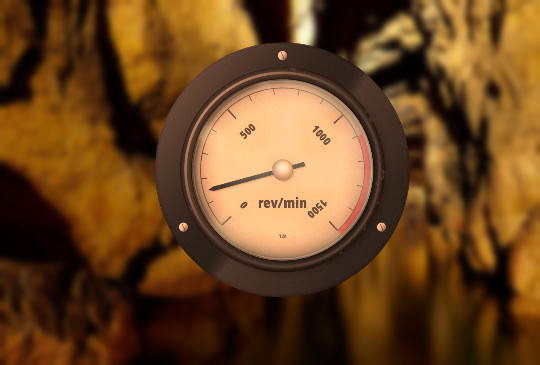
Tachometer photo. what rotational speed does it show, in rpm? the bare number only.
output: 150
